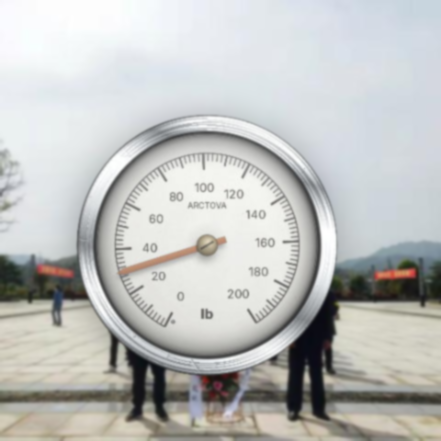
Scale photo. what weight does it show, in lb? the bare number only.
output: 30
